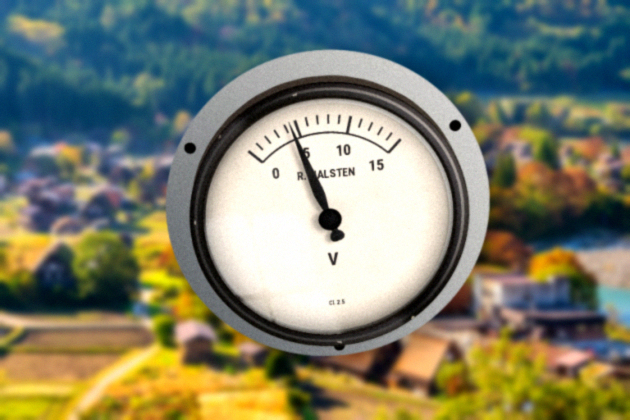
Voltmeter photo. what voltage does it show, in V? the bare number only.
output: 4.5
